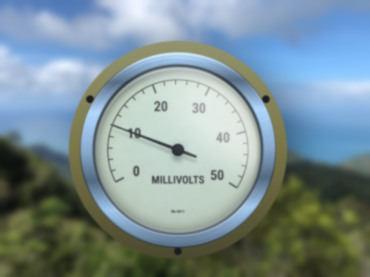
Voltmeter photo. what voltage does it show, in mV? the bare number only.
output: 10
